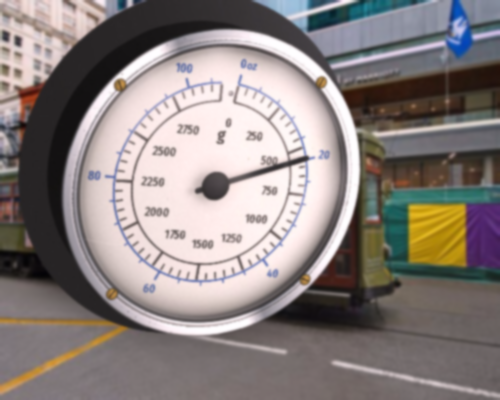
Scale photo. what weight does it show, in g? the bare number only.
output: 550
